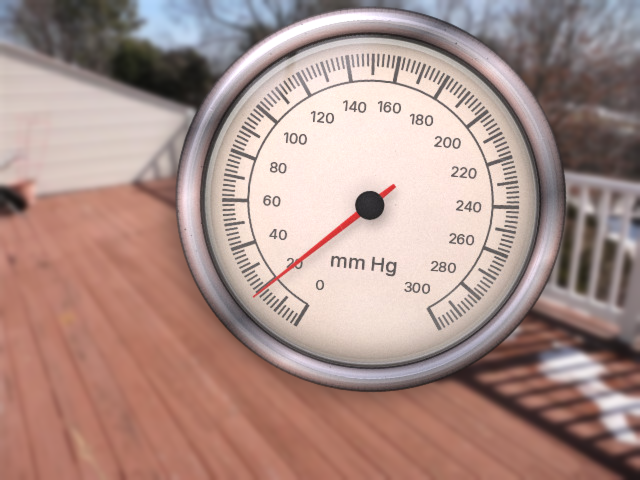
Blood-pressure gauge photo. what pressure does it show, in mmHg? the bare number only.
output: 20
